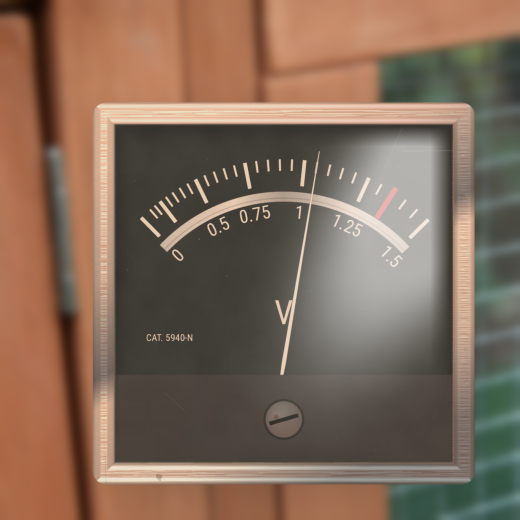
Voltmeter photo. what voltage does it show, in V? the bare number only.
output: 1.05
